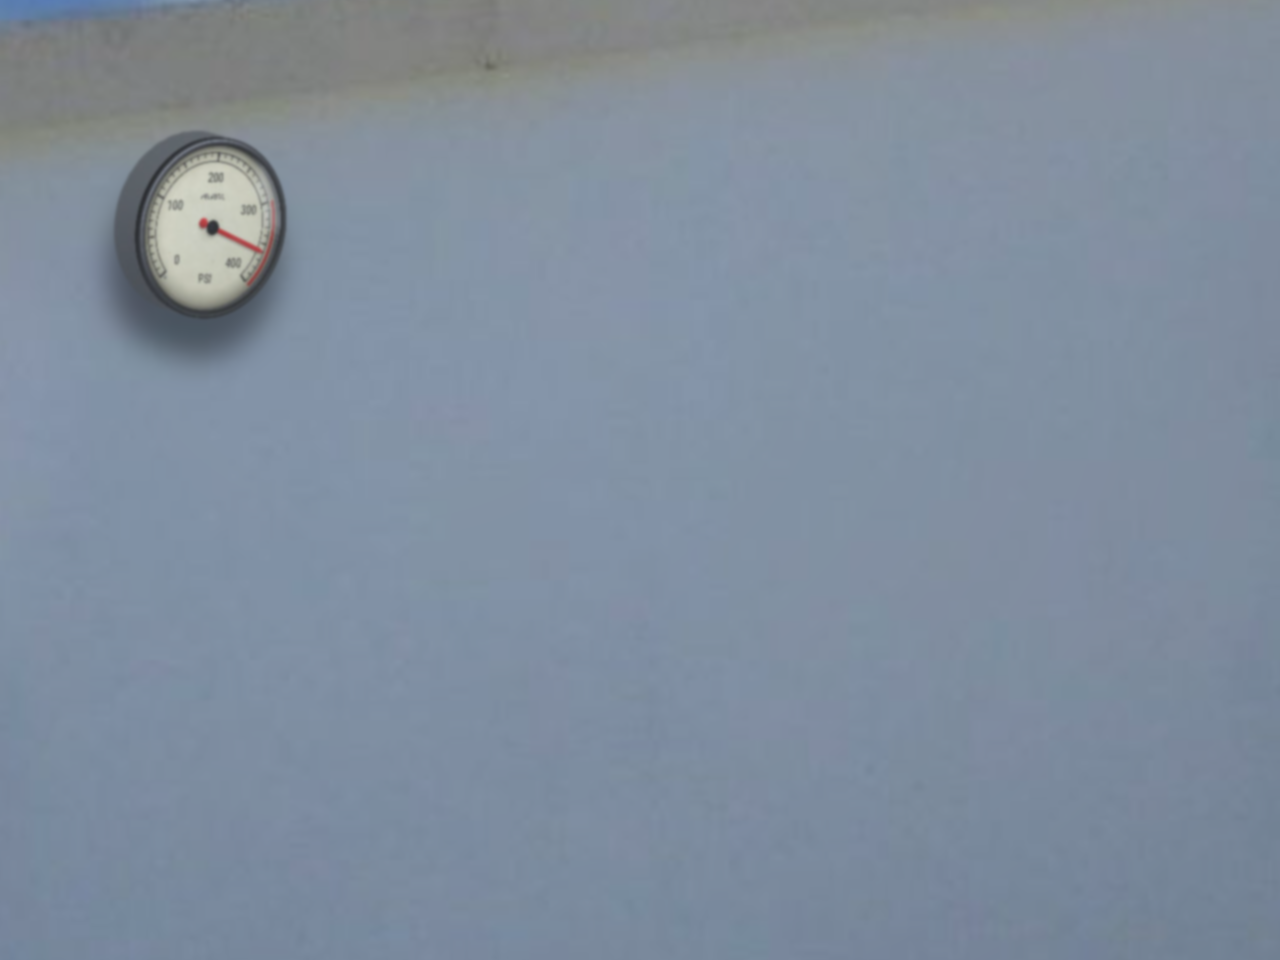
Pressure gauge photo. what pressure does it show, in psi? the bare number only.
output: 360
